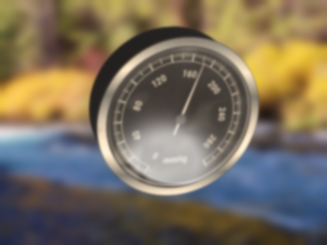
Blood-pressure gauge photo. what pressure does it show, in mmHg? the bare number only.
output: 170
